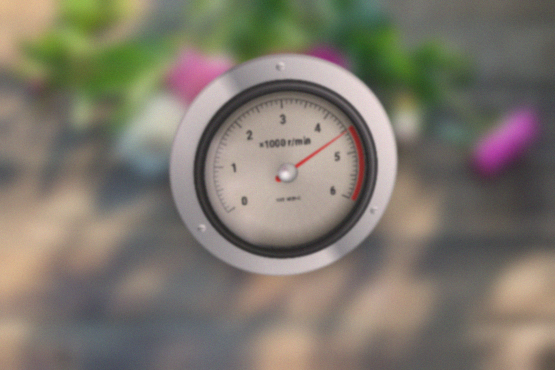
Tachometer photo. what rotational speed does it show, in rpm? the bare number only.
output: 4500
